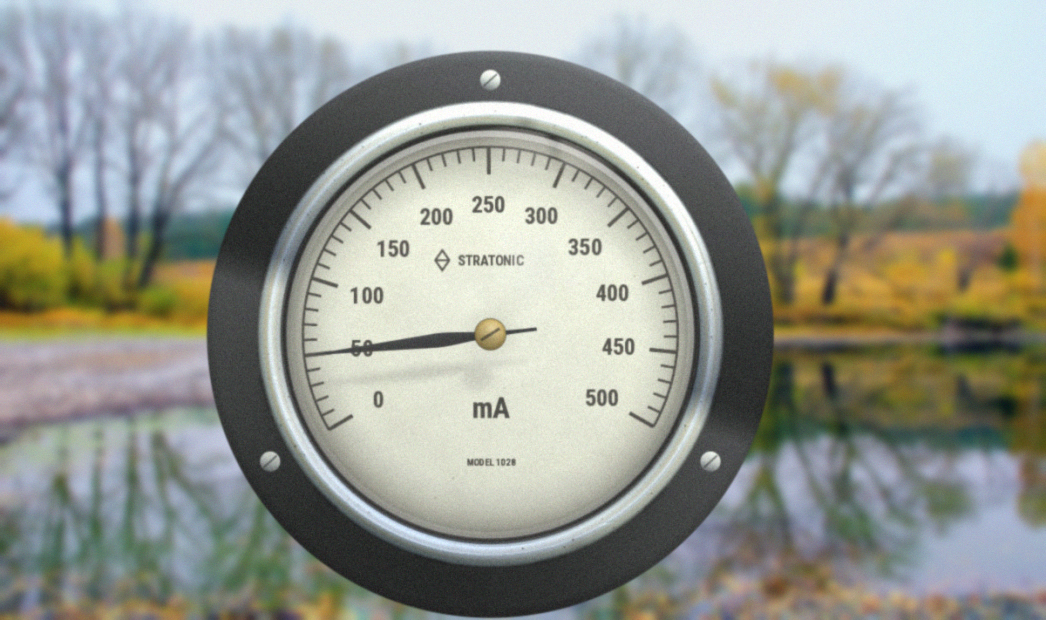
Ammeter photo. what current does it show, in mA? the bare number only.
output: 50
